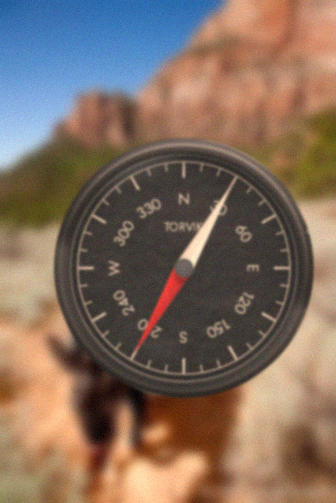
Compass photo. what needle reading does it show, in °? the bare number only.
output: 210
